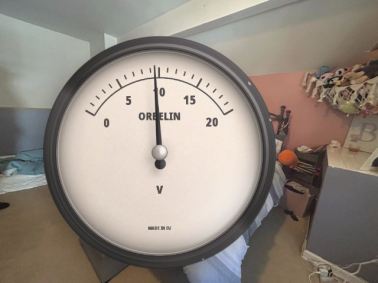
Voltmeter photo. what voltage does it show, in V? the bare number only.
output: 9.5
